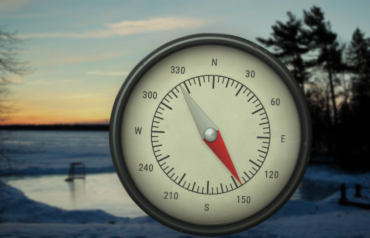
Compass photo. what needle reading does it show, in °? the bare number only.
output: 145
